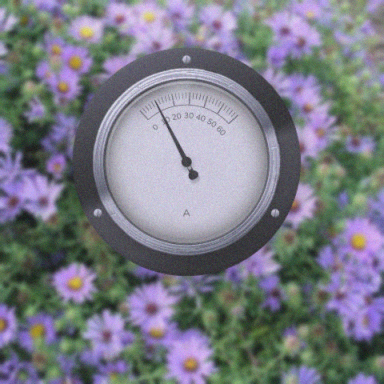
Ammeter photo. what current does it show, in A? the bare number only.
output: 10
